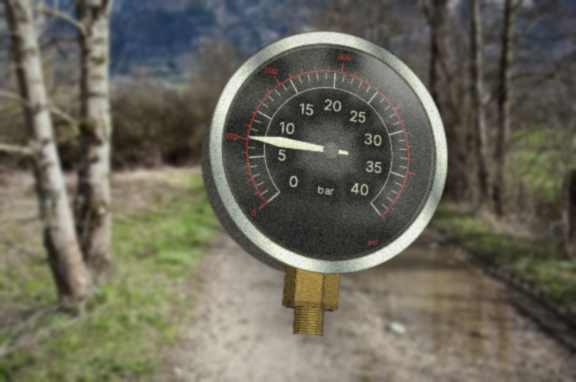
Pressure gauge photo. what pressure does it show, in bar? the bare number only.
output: 7
